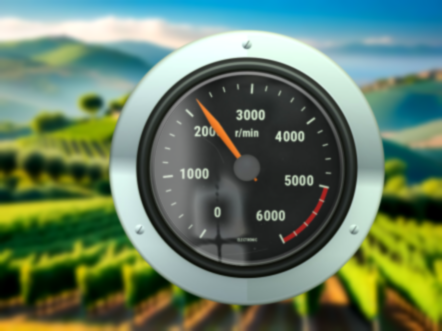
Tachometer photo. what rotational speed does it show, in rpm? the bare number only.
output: 2200
